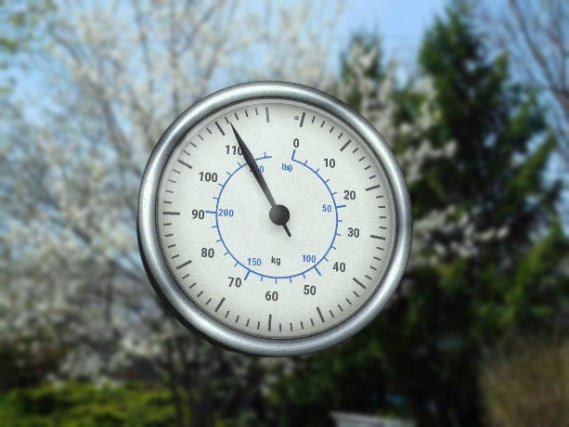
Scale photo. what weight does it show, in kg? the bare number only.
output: 112
